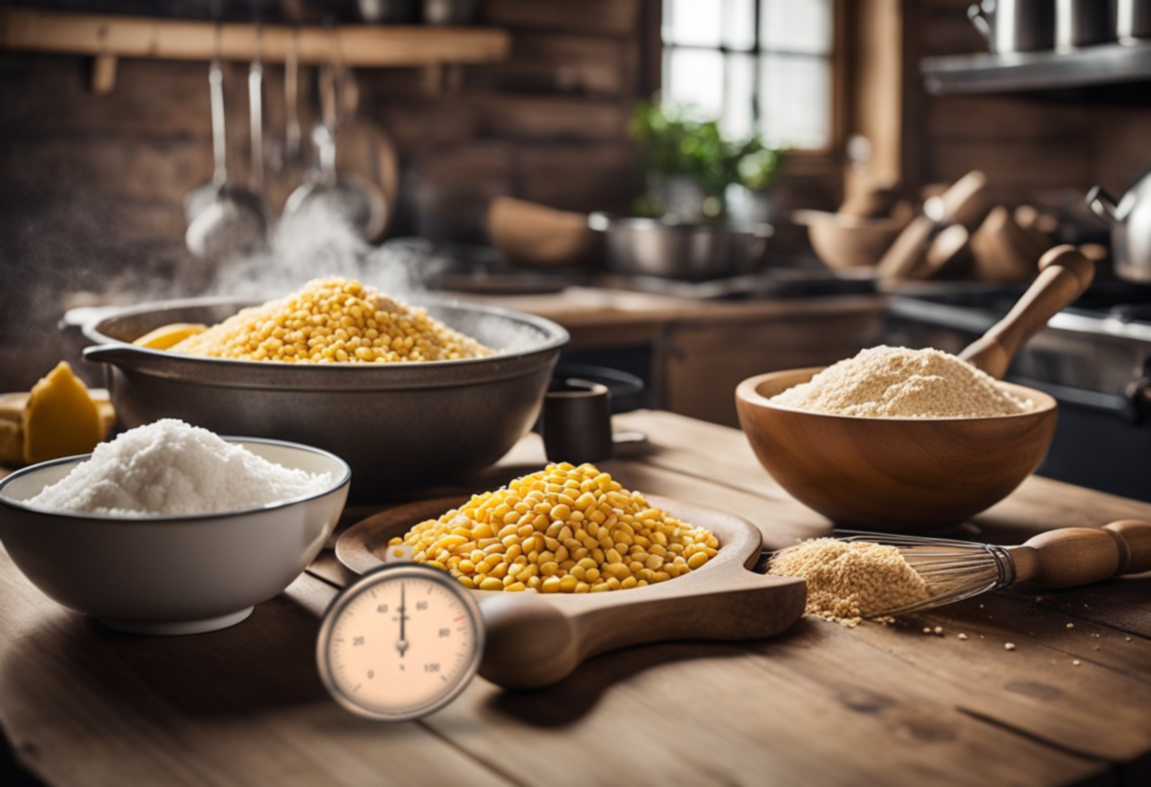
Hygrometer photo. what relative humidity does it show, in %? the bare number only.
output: 50
